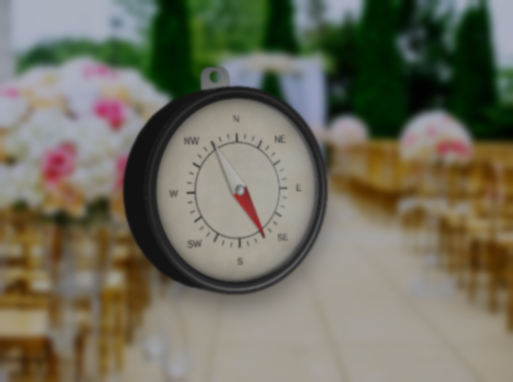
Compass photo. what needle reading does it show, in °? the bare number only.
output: 150
